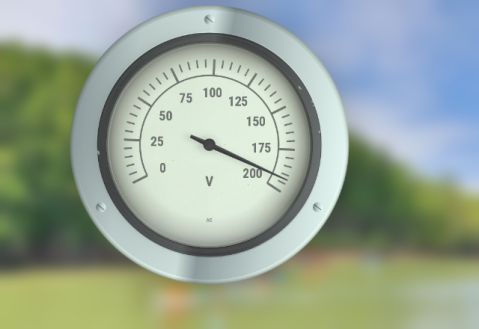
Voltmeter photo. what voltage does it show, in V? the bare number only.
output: 192.5
